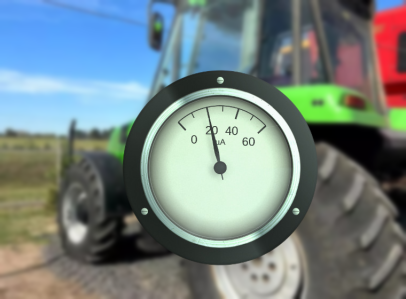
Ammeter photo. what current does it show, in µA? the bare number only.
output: 20
